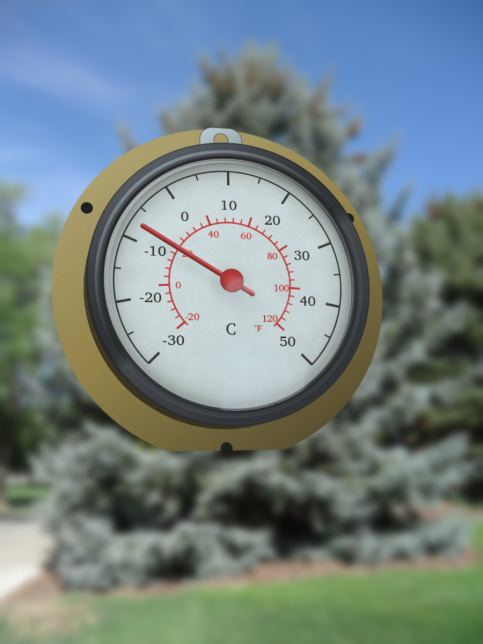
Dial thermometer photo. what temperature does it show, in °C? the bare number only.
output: -7.5
